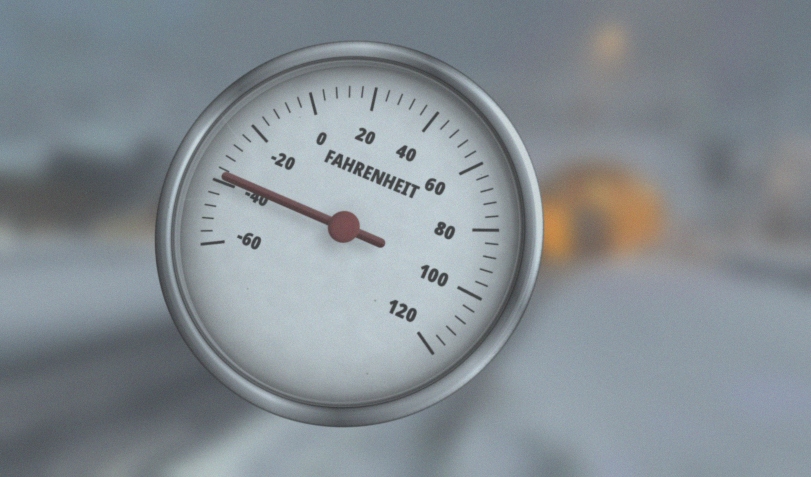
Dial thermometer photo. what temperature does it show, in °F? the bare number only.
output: -38
